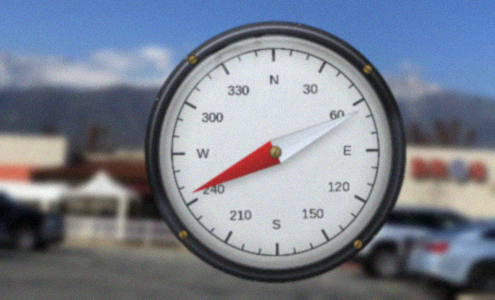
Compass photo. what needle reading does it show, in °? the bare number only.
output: 245
